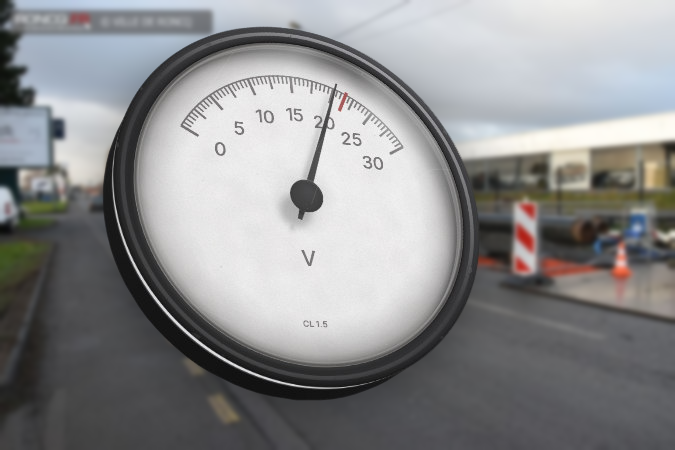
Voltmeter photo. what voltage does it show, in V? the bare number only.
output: 20
